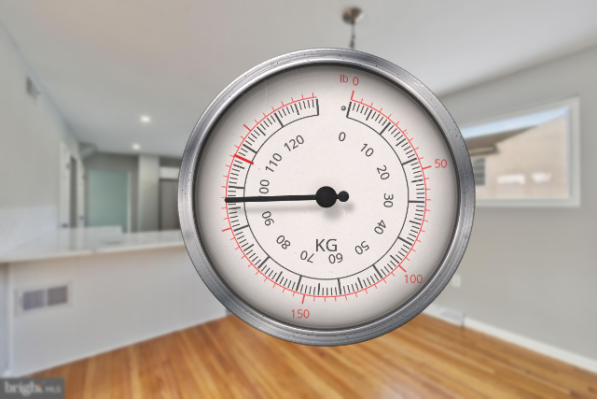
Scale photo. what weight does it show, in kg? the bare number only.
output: 97
